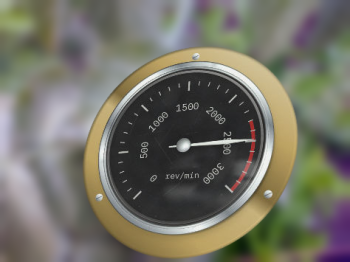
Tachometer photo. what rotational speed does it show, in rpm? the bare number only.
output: 2500
